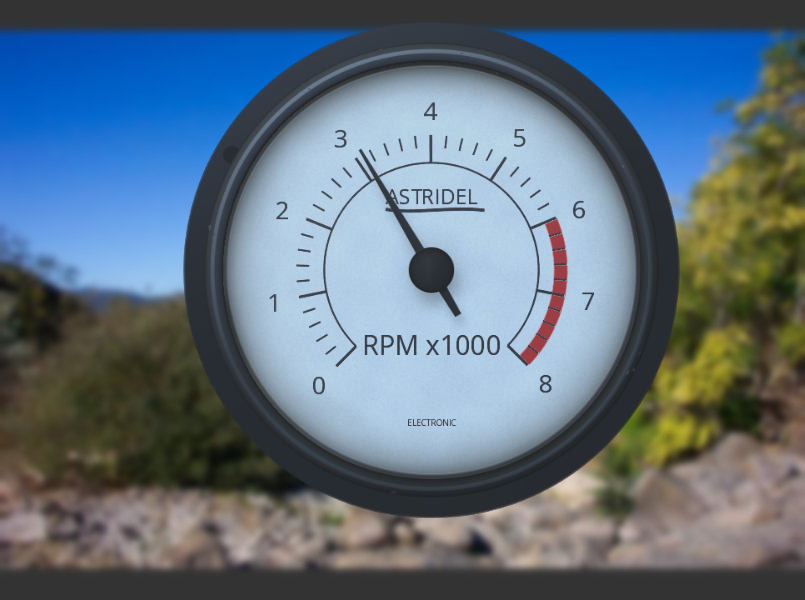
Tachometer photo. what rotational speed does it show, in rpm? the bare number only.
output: 3100
